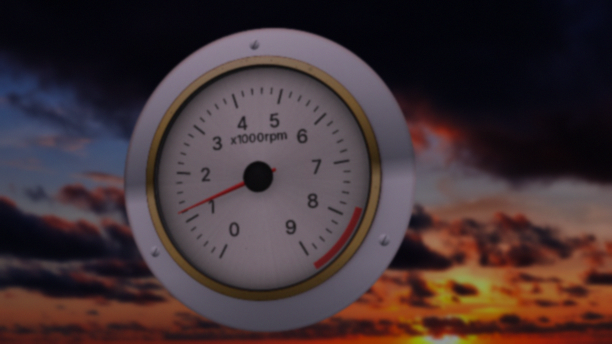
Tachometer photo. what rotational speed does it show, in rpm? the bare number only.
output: 1200
